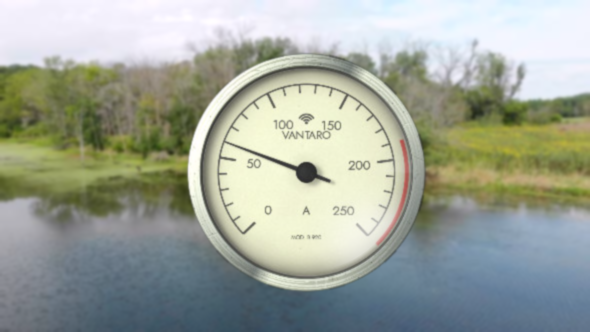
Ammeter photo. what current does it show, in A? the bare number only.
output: 60
